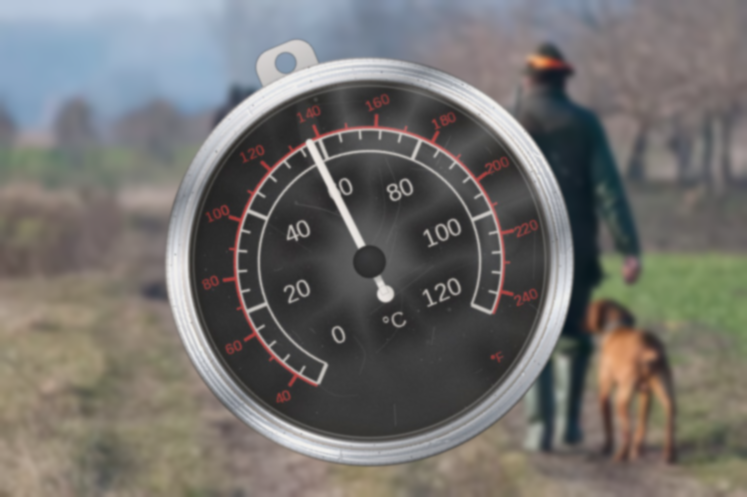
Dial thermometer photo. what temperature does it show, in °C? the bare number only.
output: 58
